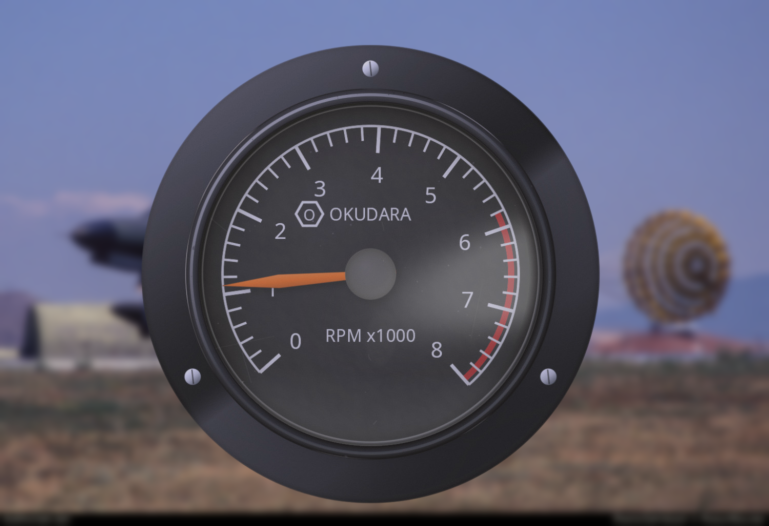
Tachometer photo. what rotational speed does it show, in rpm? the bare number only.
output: 1100
